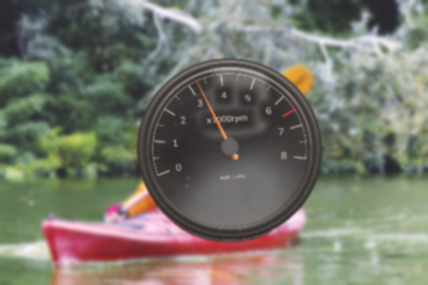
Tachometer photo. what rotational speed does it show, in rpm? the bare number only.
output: 3250
